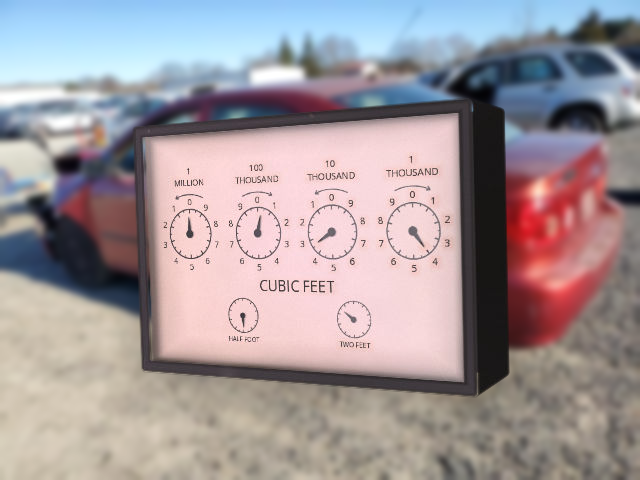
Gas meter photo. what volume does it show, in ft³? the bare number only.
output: 3400
